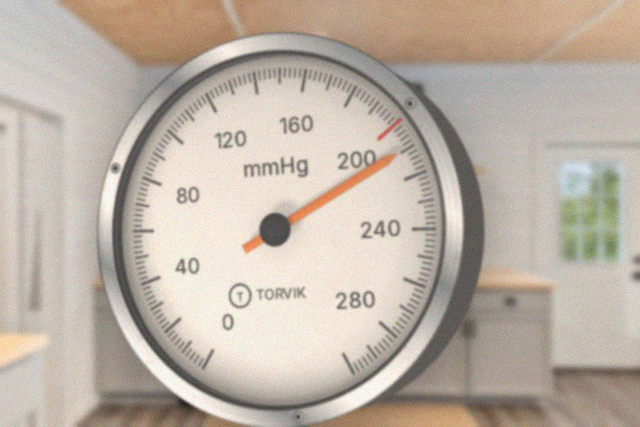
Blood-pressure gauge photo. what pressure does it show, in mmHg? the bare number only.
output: 210
